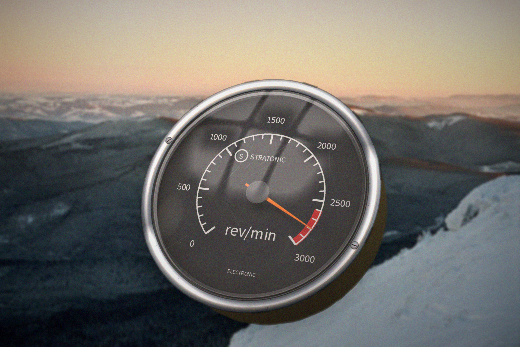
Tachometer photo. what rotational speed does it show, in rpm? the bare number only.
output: 2800
